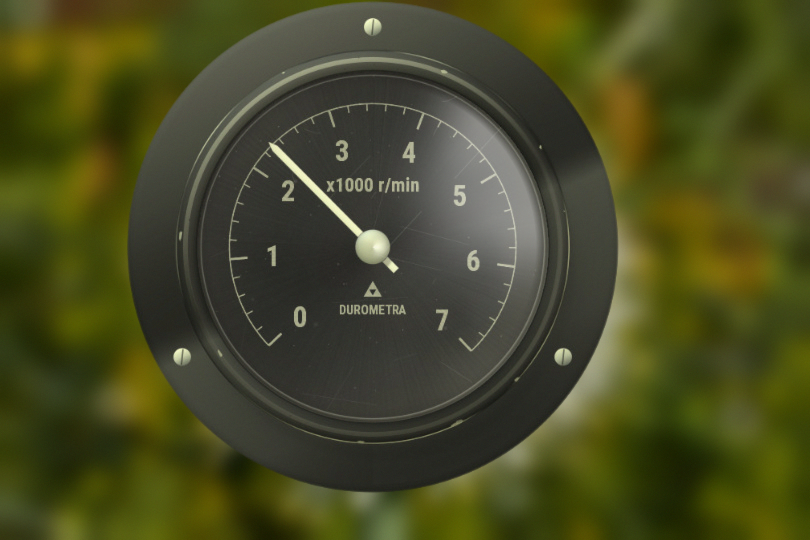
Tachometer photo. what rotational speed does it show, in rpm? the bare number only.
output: 2300
